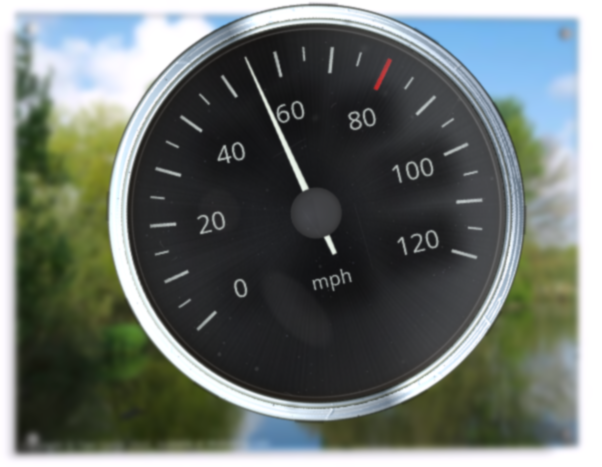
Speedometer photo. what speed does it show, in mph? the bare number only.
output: 55
